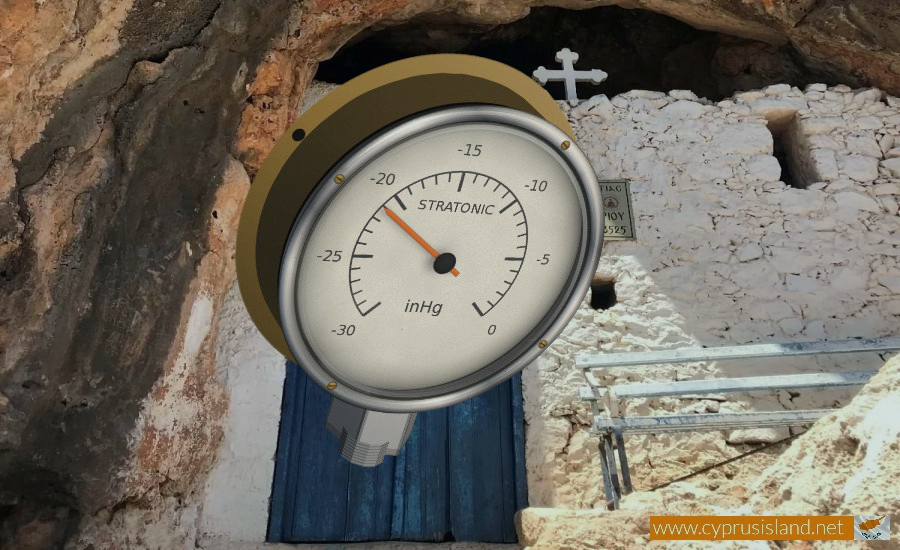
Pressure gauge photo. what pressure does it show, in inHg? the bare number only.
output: -21
